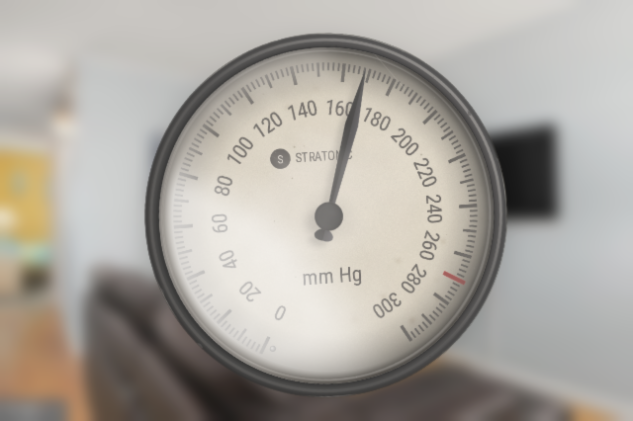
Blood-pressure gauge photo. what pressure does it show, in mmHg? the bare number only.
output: 168
